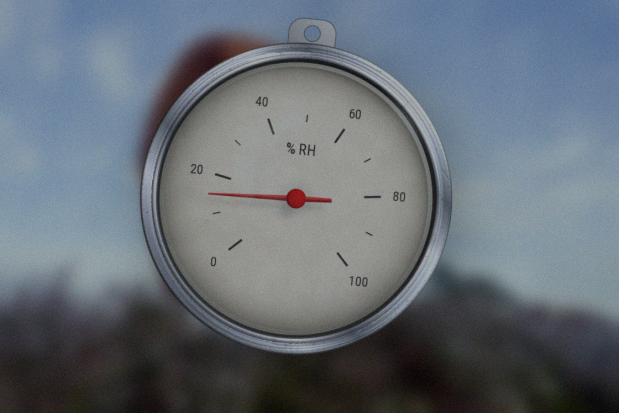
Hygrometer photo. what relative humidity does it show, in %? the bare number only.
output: 15
